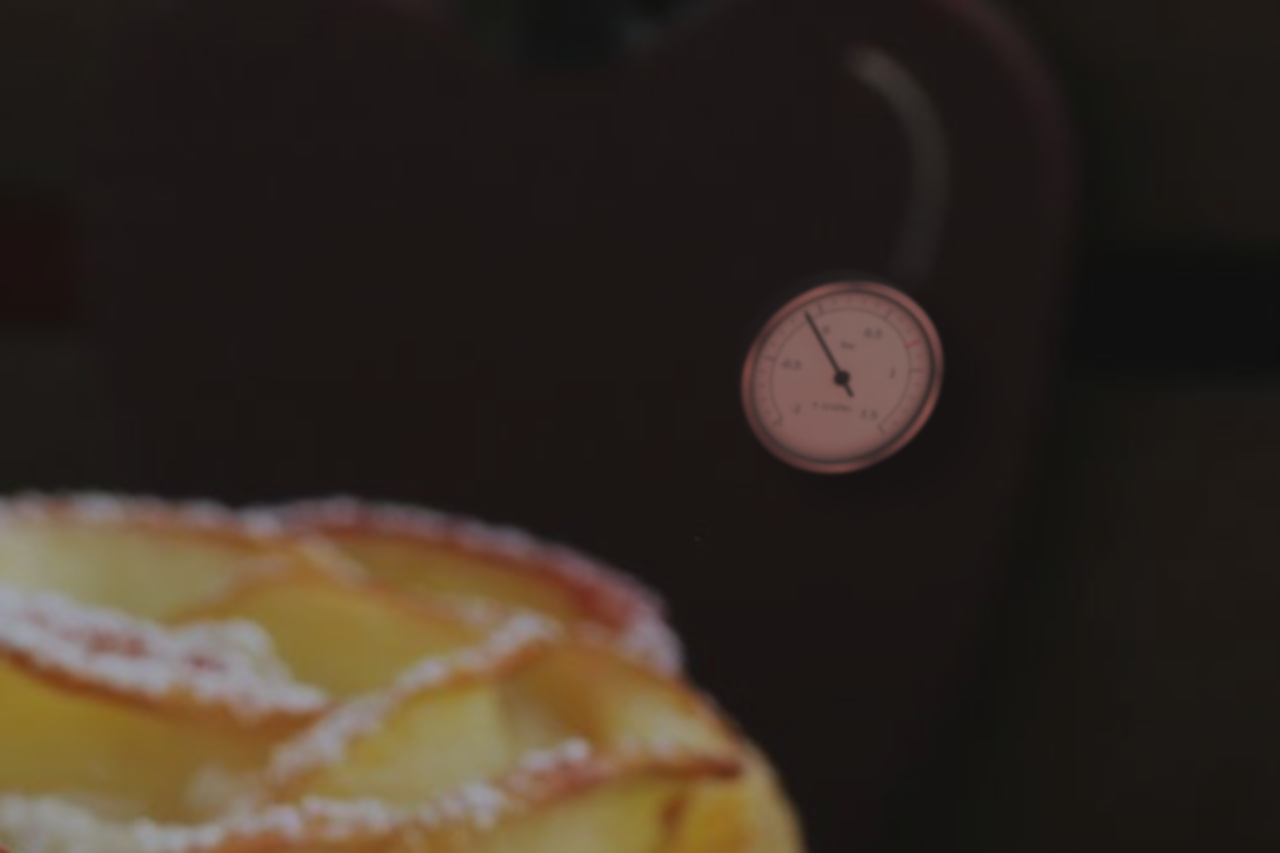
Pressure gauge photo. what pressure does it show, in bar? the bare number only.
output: -0.1
